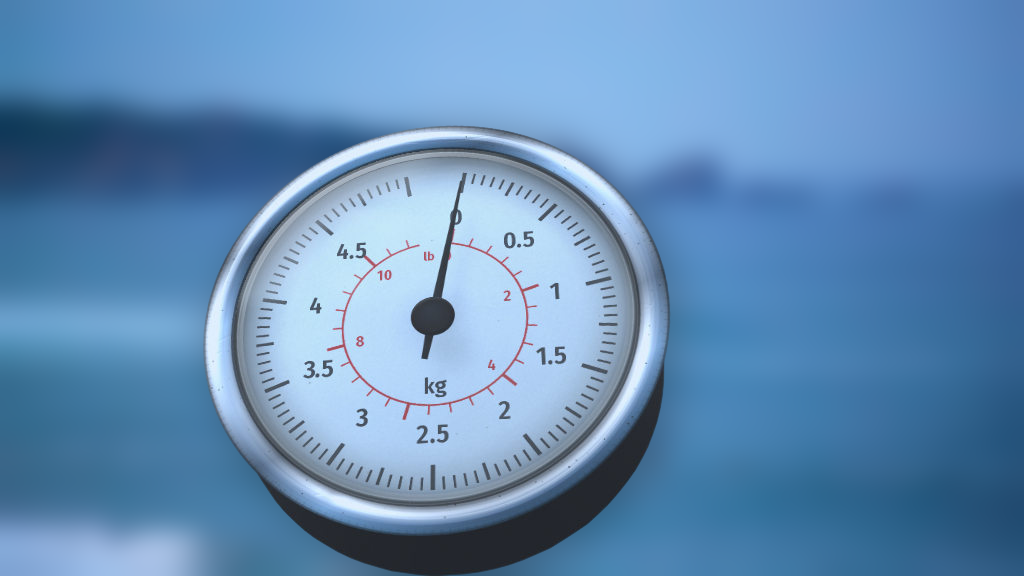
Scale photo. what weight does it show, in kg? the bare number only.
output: 0
